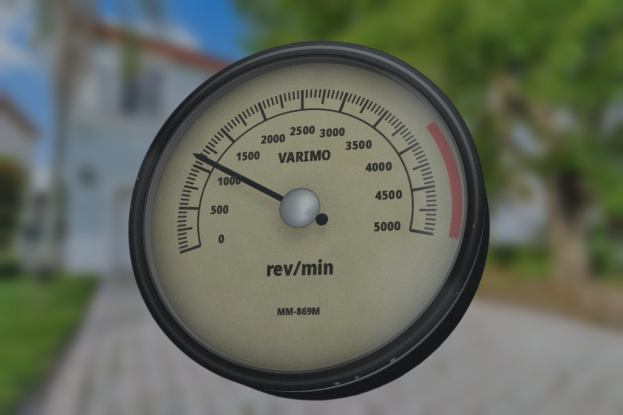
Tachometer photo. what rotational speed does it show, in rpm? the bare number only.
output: 1100
